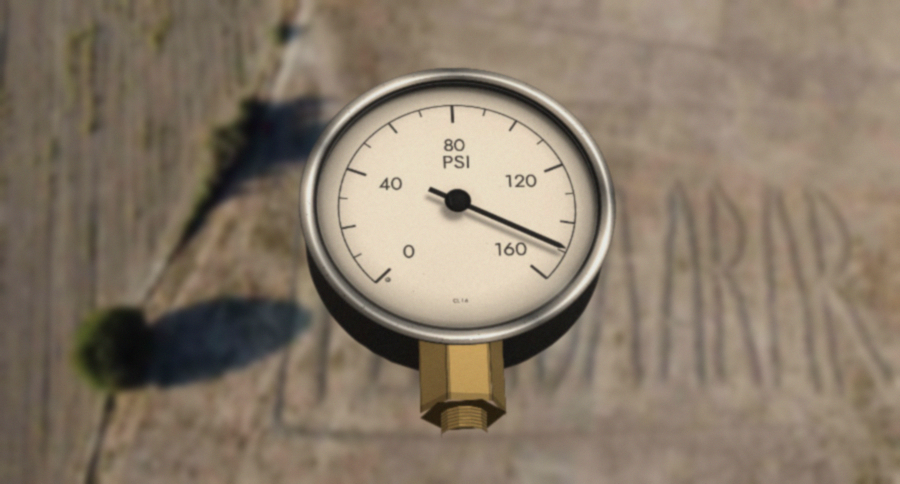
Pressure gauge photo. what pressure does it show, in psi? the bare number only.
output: 150
